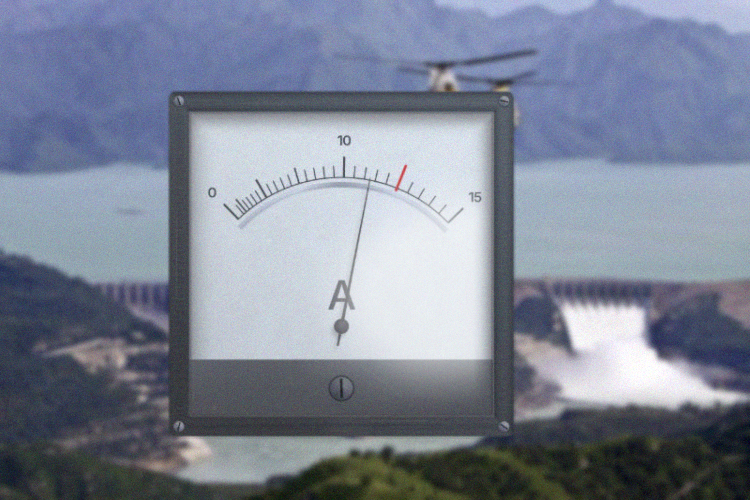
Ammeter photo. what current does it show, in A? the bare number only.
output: 11.25
